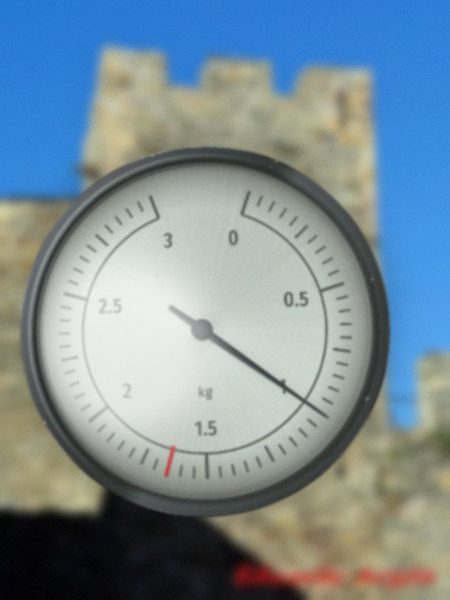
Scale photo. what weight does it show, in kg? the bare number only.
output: 1
